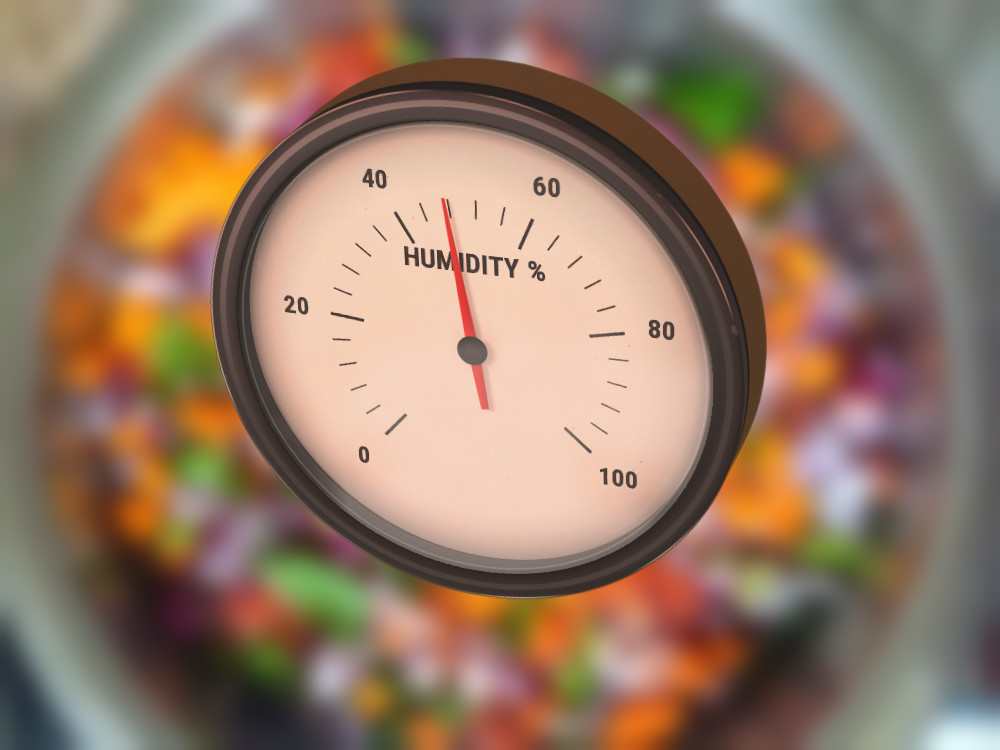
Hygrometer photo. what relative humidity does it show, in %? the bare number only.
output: 48
